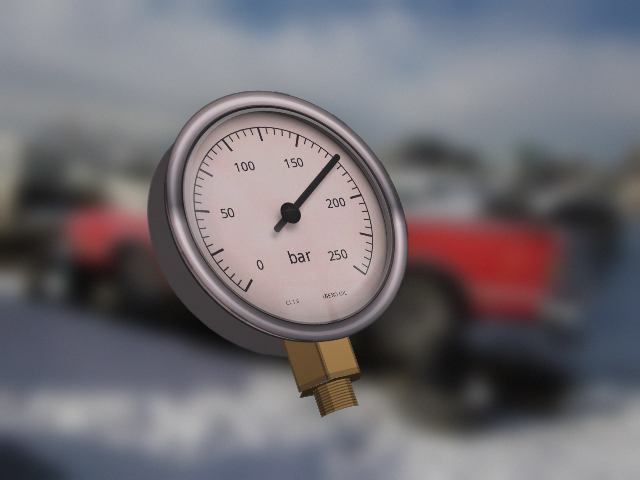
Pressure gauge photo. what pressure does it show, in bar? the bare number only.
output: 175
